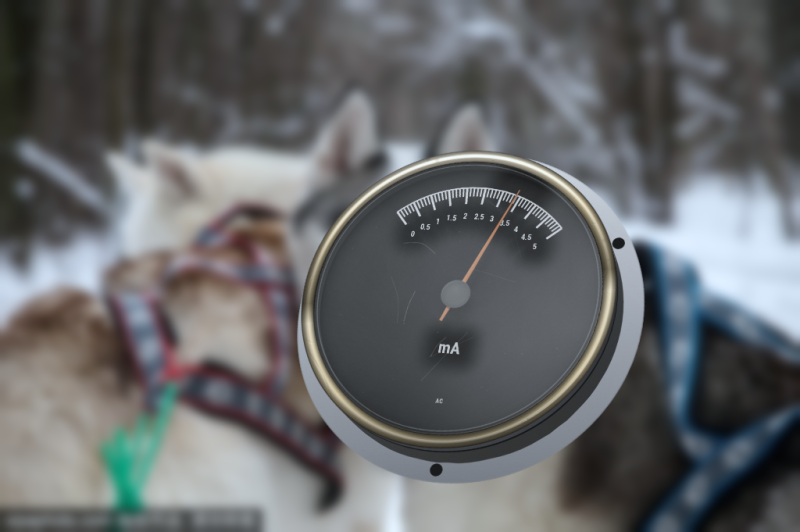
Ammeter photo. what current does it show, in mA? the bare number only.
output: 3.5
